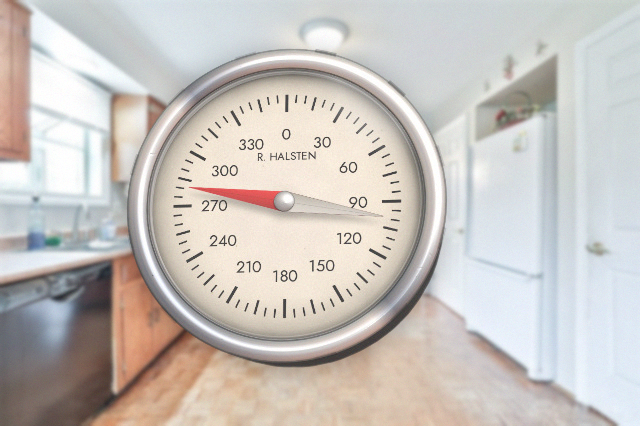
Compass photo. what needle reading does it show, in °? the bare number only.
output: 280
